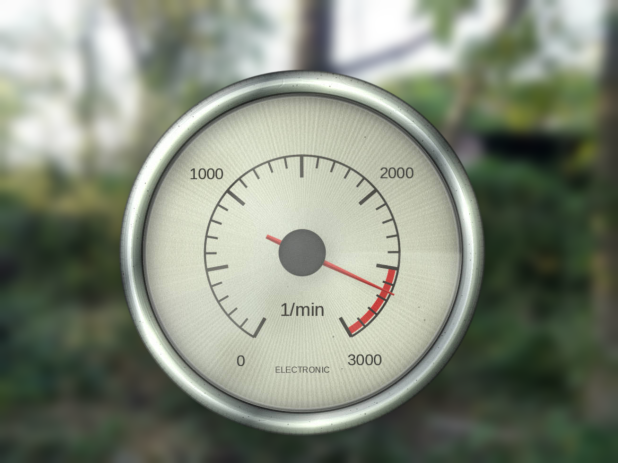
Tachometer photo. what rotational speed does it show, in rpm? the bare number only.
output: 2650
